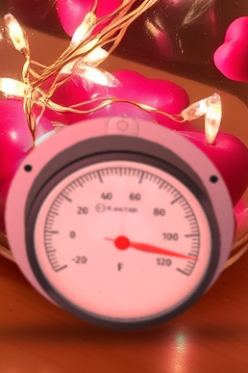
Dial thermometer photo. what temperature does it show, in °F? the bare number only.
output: 110
